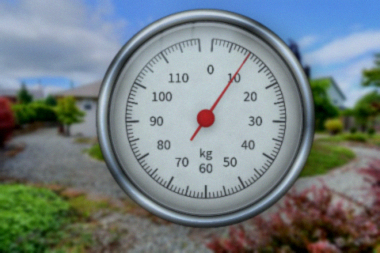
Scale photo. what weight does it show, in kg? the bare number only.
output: 10
